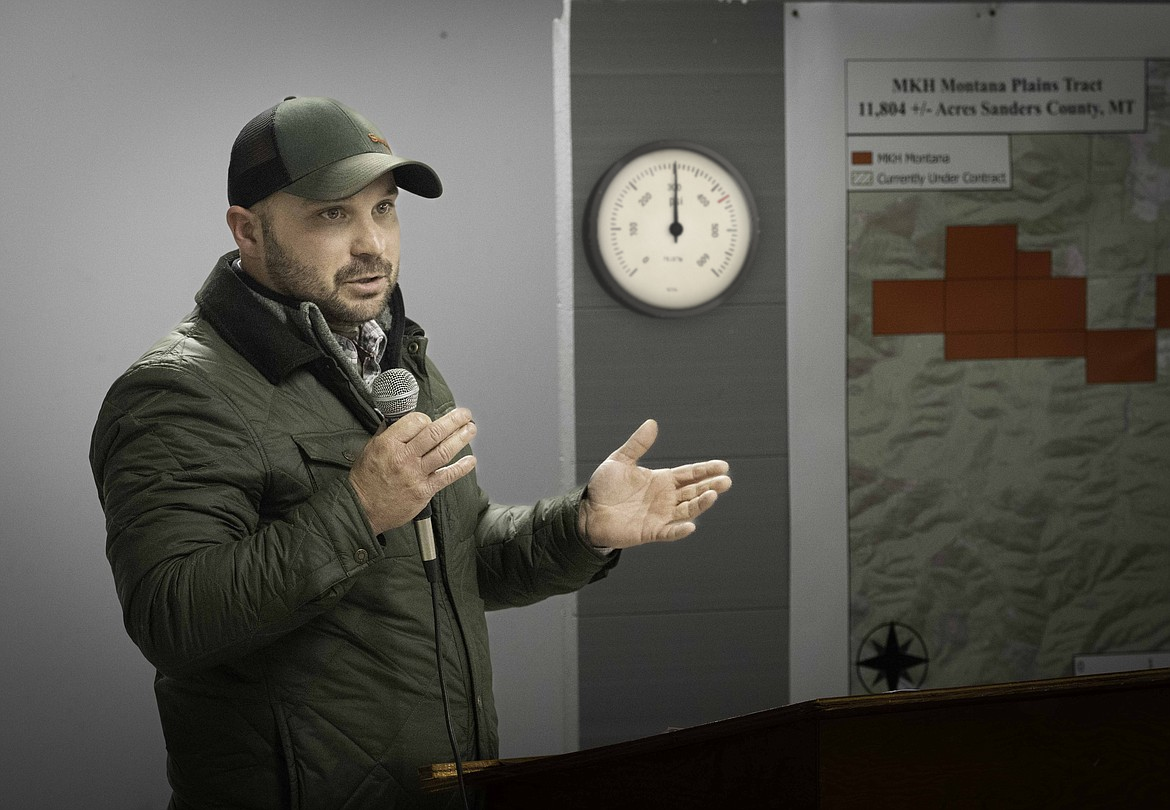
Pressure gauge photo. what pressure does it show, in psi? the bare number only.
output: 300
